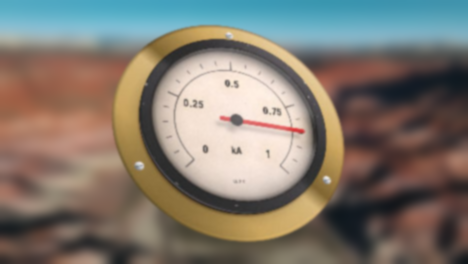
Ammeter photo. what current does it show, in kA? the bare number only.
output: 0.85
